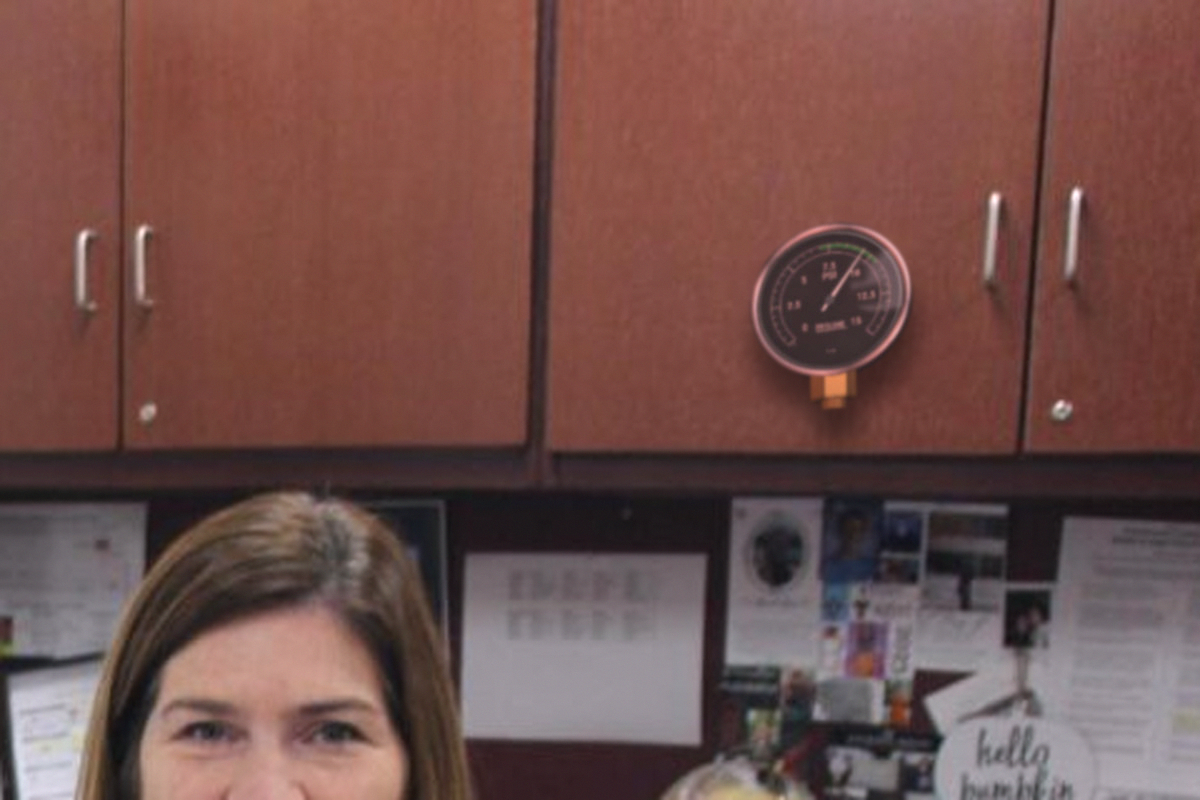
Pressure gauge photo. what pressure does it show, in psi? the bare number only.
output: 9.5
